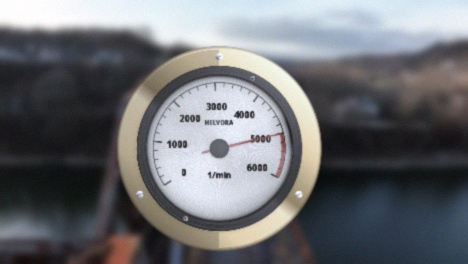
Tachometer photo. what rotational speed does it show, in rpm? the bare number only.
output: 5000
